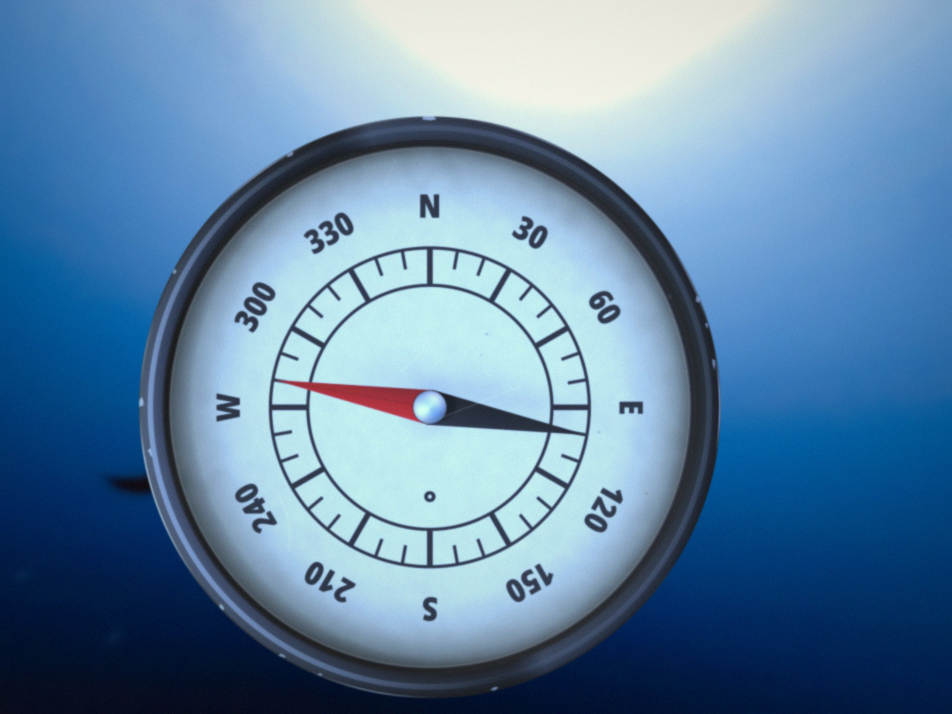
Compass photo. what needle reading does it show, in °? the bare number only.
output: 280
